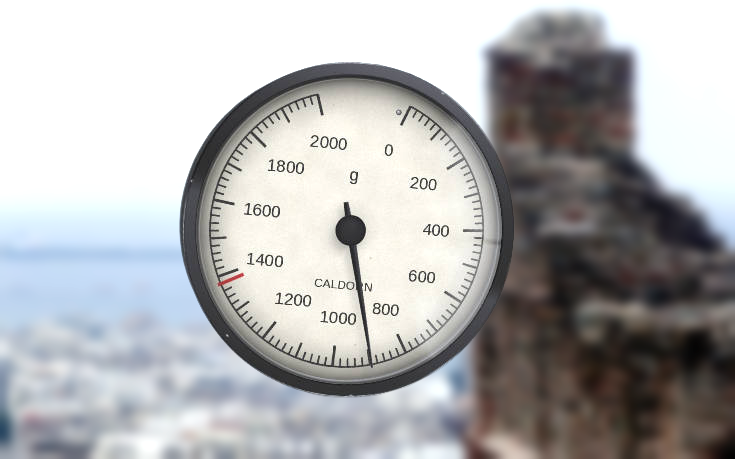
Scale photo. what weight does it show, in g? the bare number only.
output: 900
